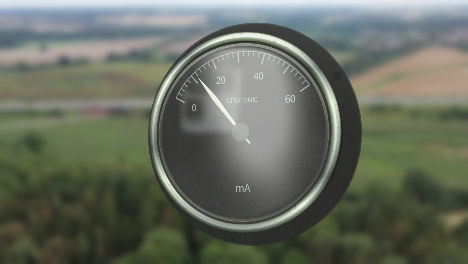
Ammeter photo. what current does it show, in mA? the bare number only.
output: 12
